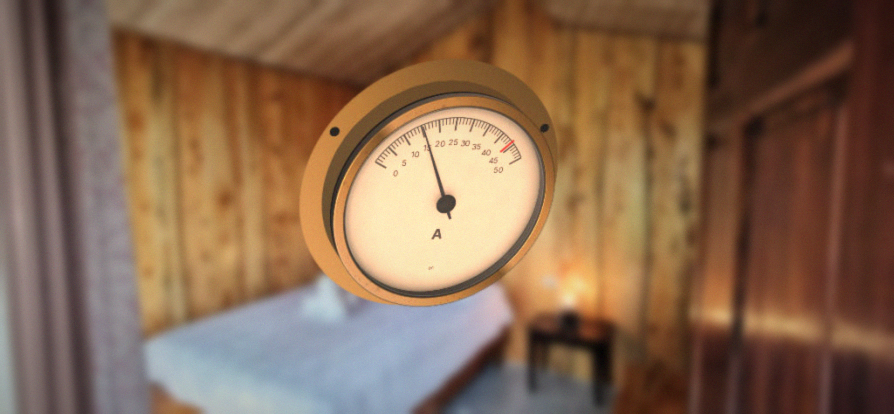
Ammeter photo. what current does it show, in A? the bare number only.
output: 15
